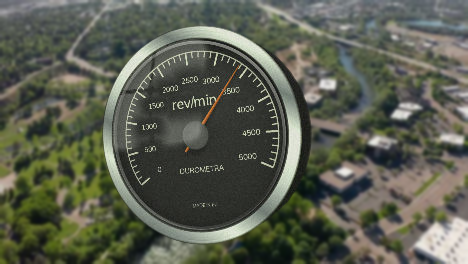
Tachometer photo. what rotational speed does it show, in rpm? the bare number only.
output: 3400
